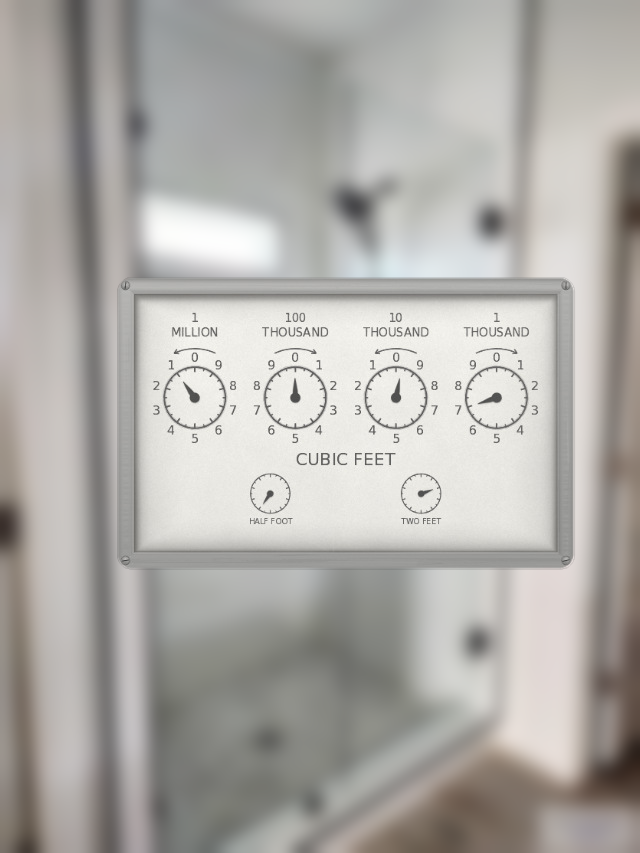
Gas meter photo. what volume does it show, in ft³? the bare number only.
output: 99700
